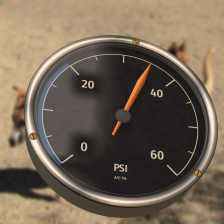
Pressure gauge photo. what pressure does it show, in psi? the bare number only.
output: 35
